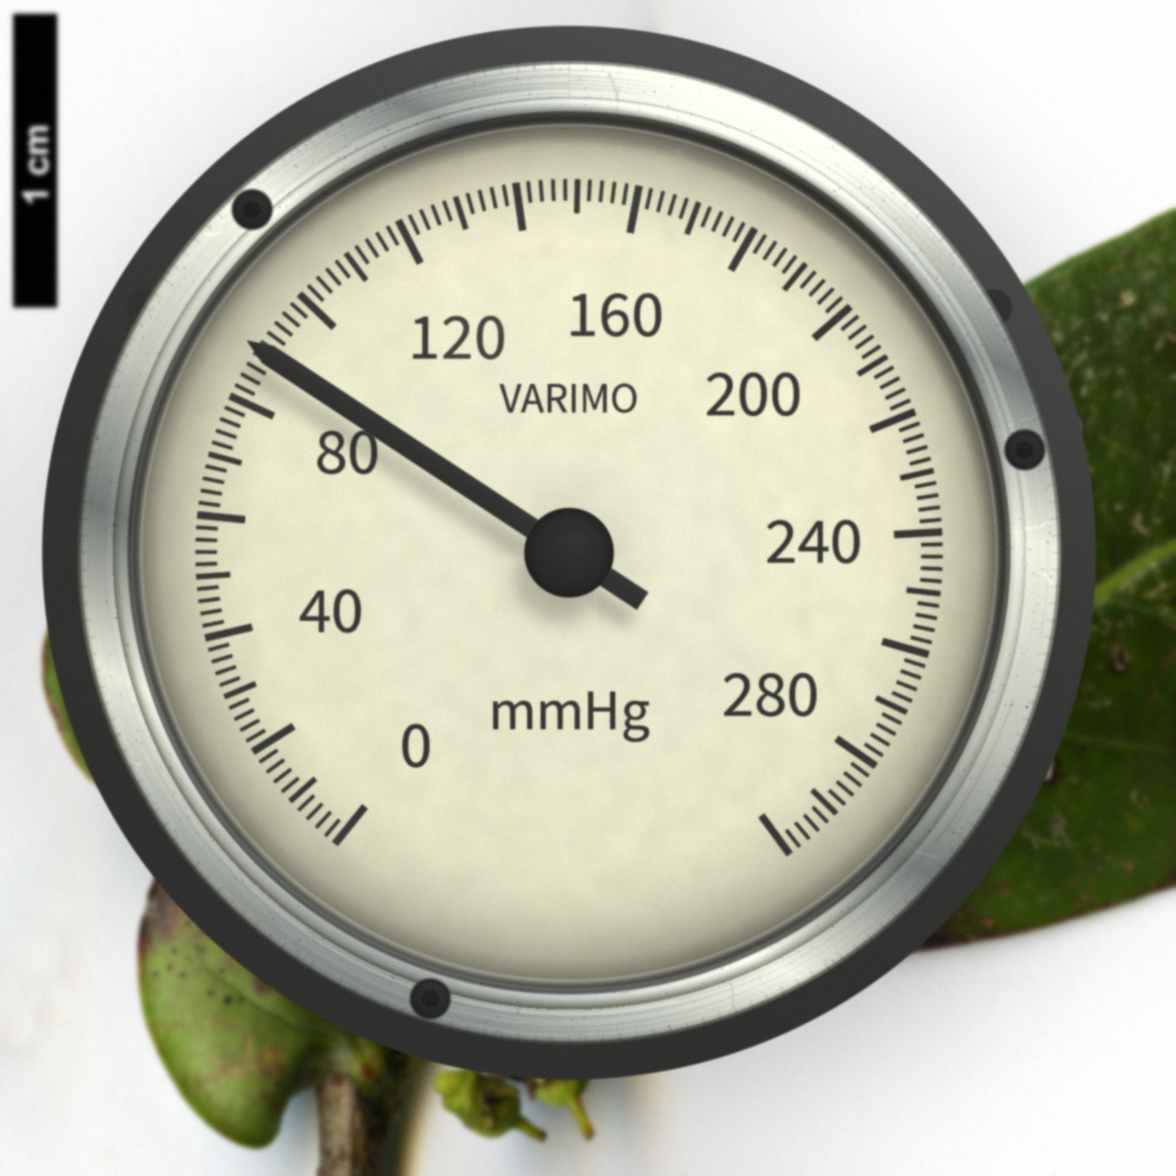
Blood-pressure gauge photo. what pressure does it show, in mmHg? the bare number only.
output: 89
